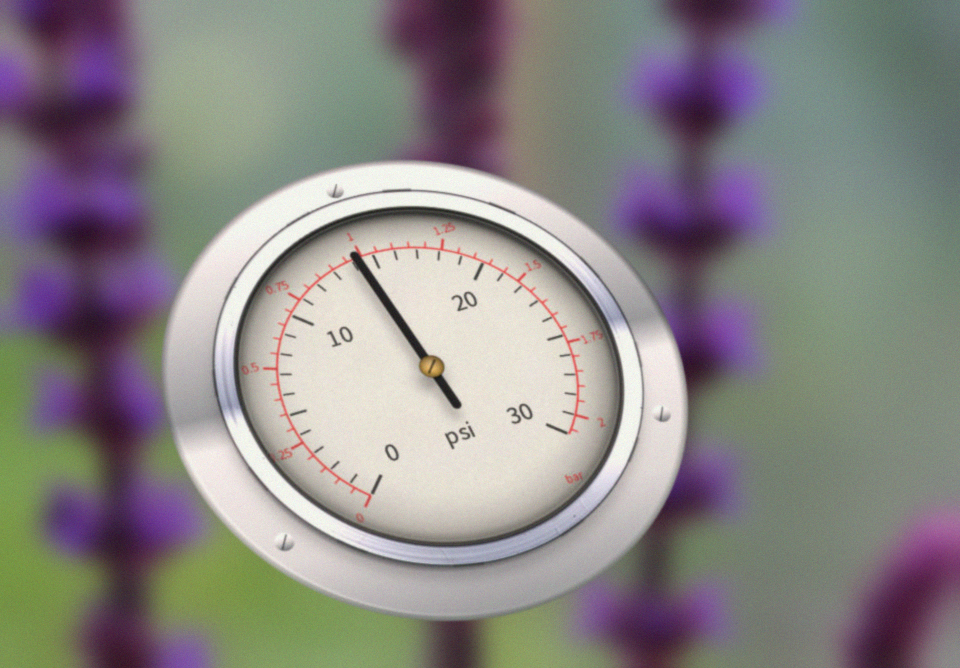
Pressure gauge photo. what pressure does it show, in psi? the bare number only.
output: 14
